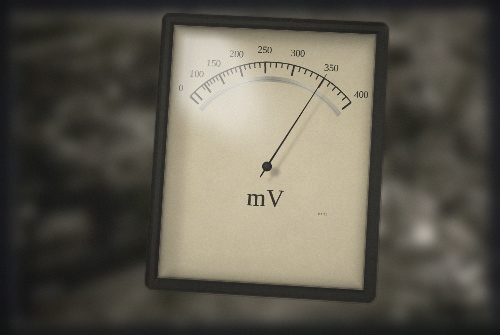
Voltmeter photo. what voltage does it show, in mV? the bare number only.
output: 350
